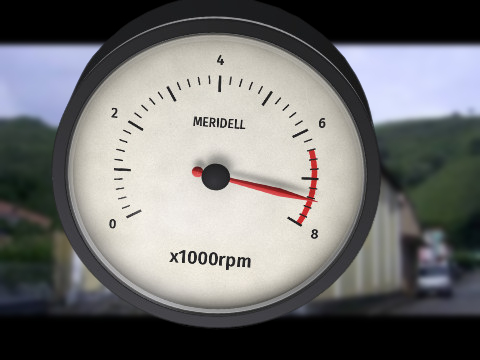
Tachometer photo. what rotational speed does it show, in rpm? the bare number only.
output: 7400
